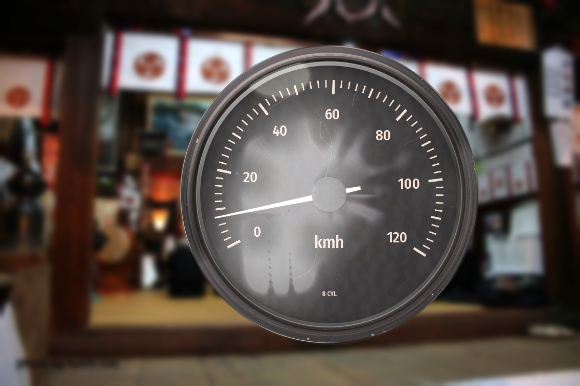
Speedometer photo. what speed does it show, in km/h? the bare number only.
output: 8
